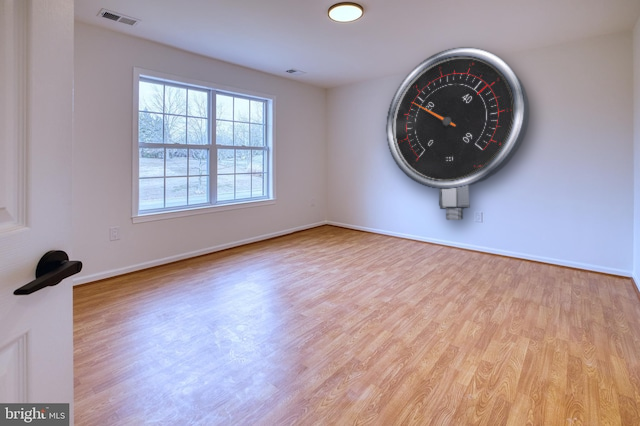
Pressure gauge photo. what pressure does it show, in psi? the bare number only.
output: 18
